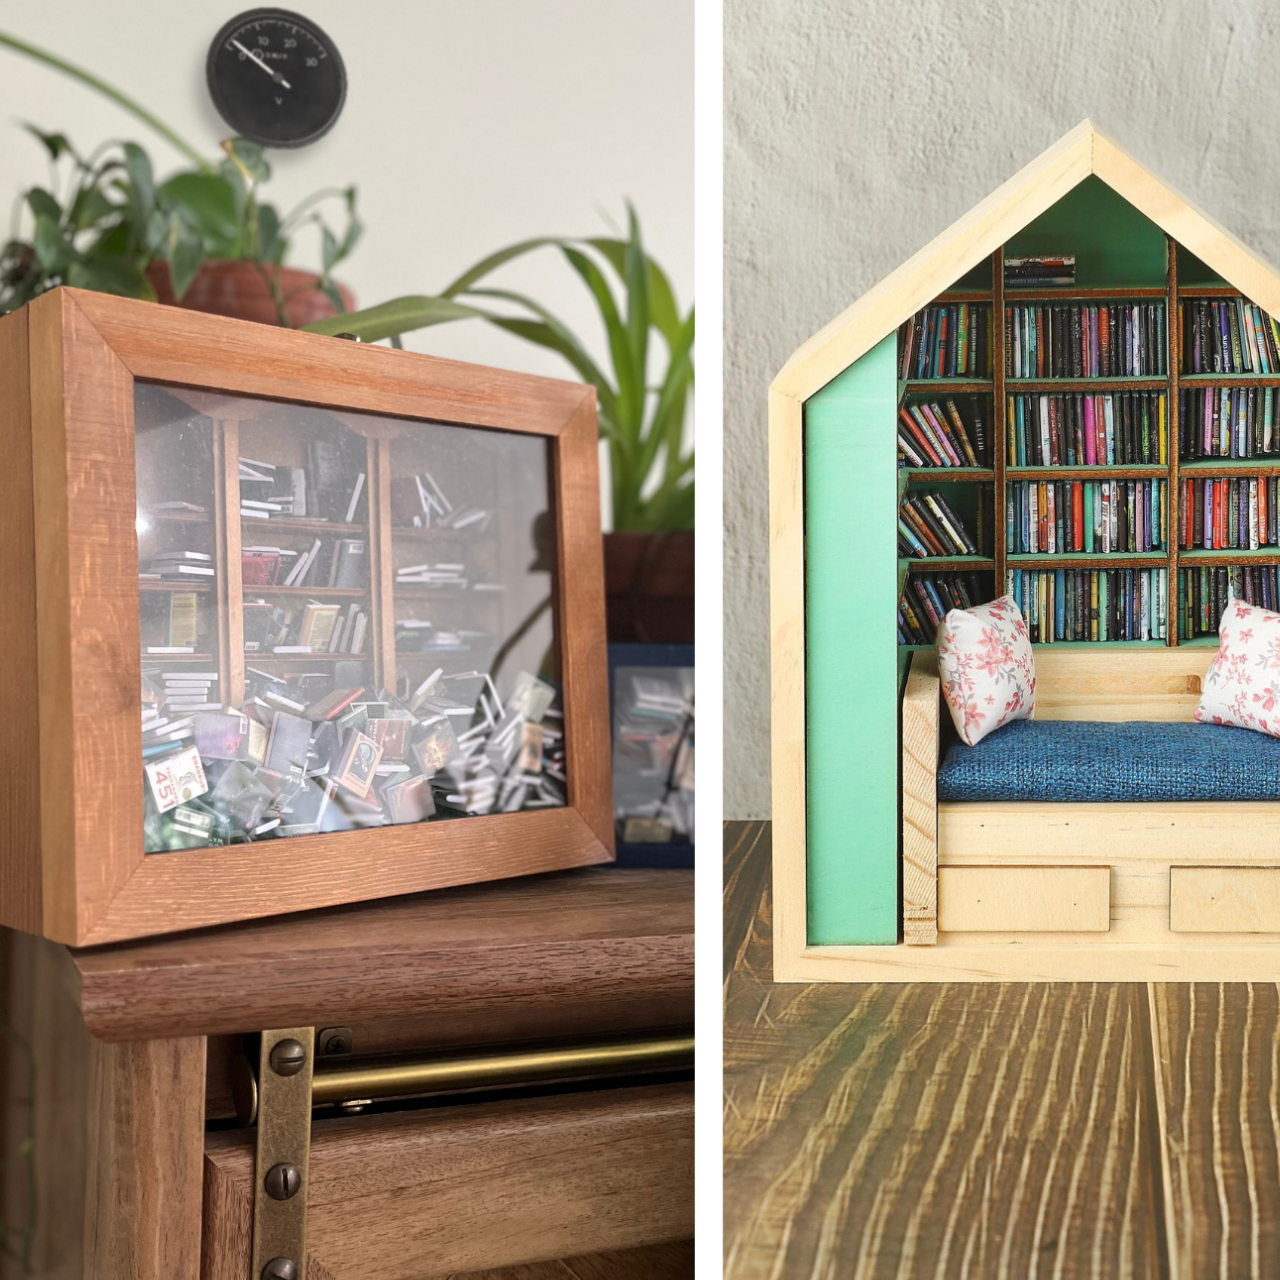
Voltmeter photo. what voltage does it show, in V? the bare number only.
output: 2
